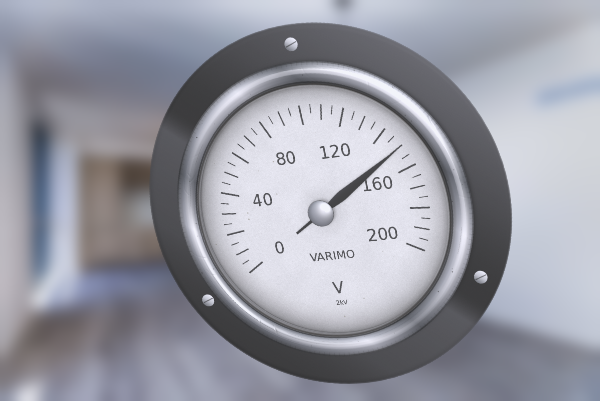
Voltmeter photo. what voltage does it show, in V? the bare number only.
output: 150
